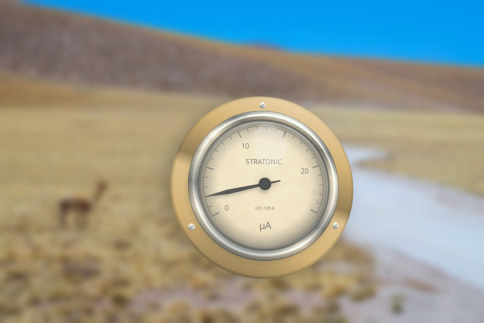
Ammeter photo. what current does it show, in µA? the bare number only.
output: 2
